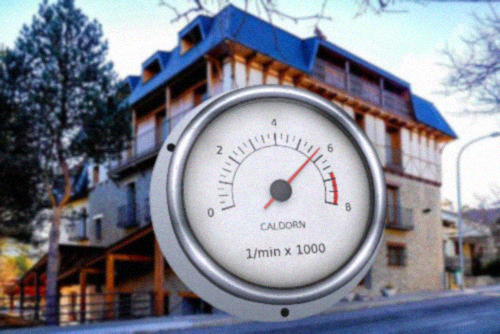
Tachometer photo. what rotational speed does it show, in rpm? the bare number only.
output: 5750
